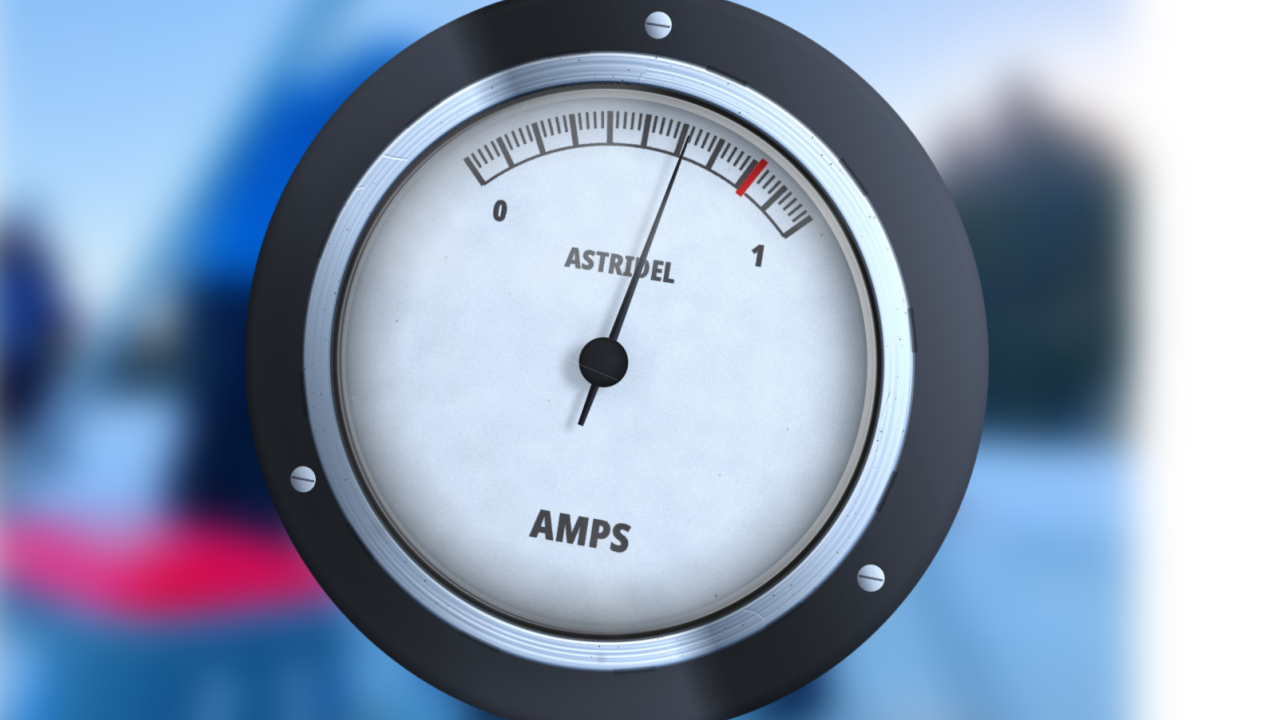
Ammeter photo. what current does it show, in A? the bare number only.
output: 0.62
